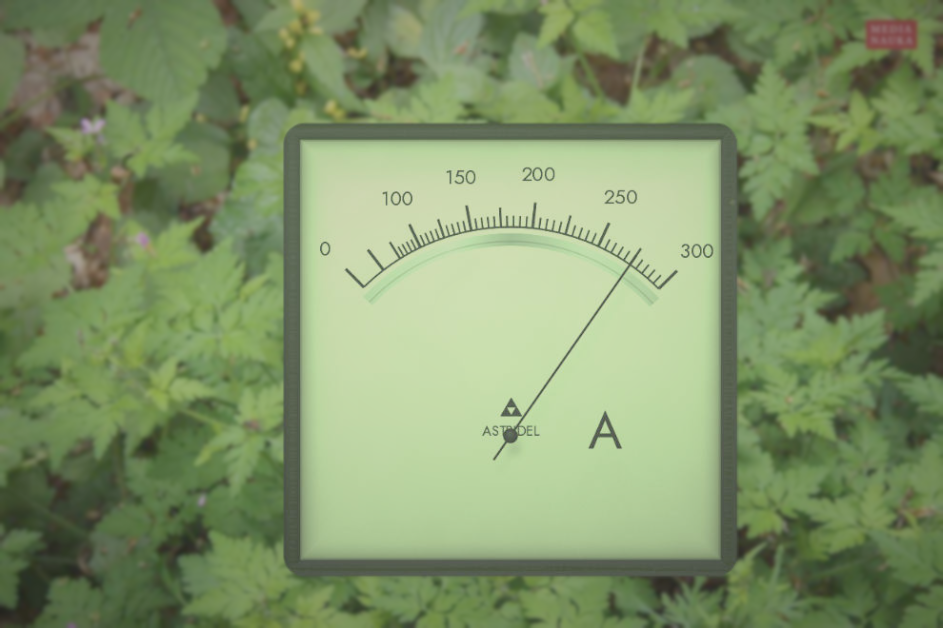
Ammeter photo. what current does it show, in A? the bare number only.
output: 275
